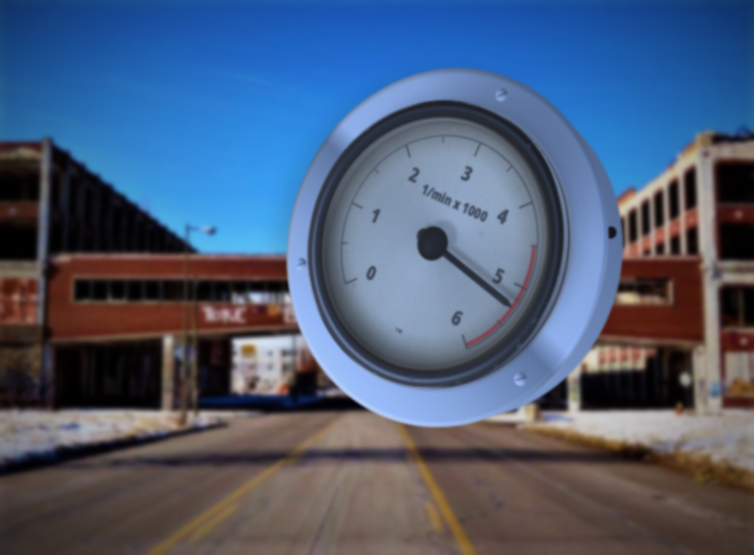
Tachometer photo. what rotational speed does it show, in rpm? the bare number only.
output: 5250
